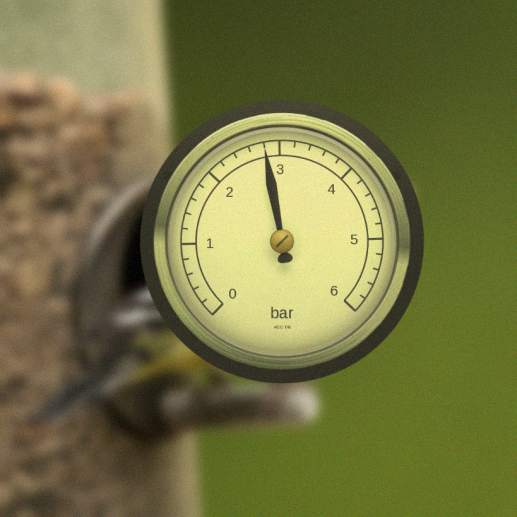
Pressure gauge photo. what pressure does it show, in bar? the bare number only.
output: 2.8
